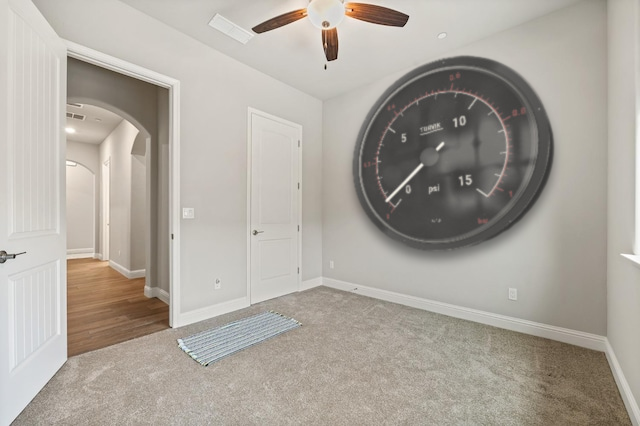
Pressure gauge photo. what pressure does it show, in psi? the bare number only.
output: 0.5
